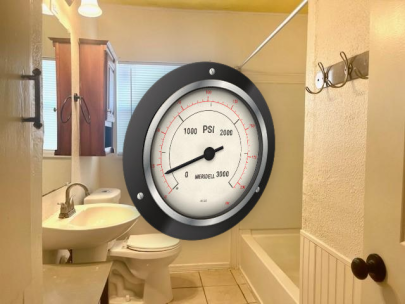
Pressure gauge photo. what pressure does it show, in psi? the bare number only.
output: 250
